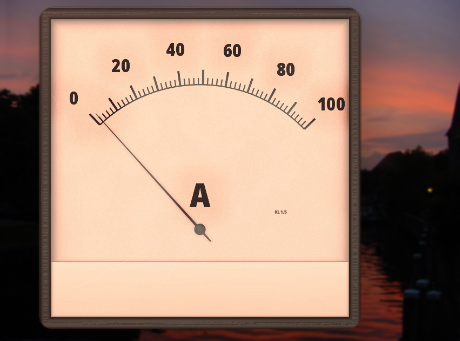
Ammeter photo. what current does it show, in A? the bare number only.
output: 2
